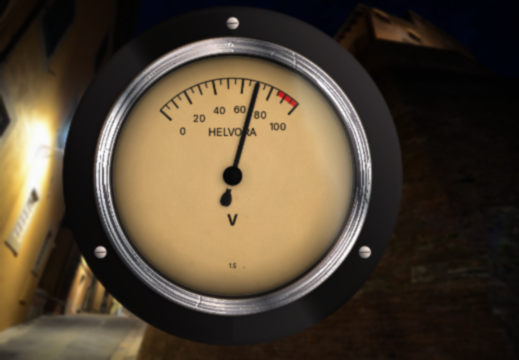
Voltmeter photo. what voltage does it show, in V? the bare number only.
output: 70
